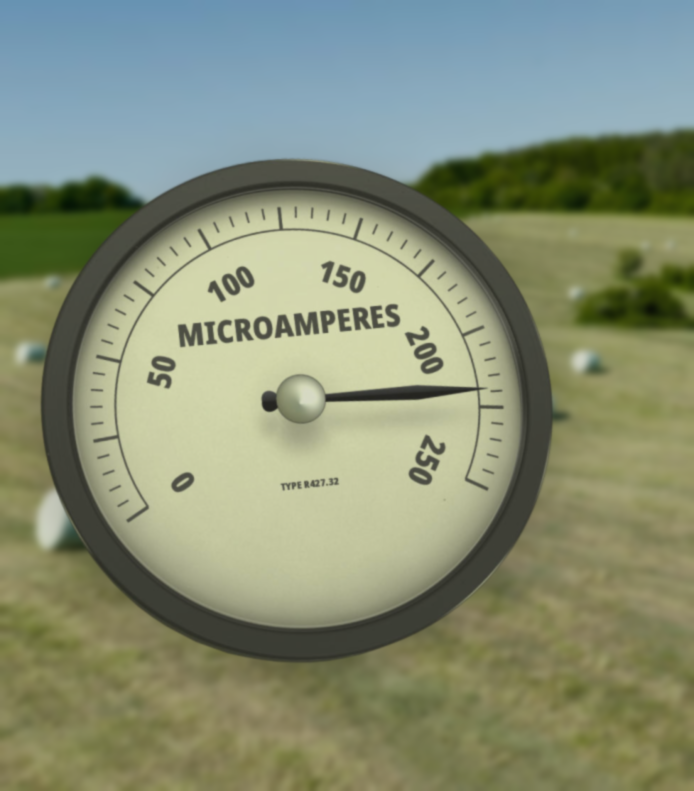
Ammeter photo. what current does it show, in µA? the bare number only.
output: 220
